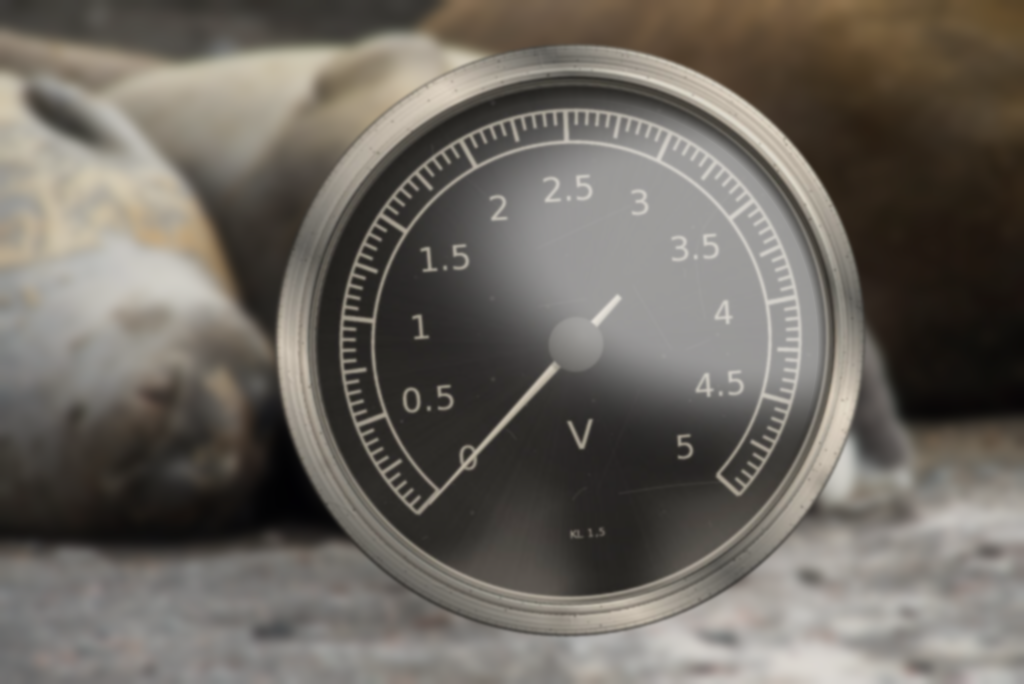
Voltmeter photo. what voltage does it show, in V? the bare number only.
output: 0
